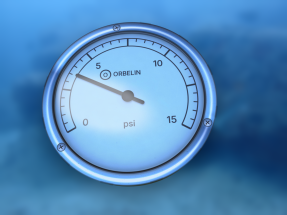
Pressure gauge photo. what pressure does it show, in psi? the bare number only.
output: 3.5
